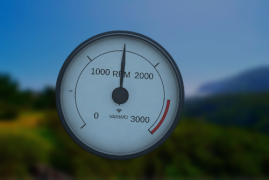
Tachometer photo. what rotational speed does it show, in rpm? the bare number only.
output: 1500
